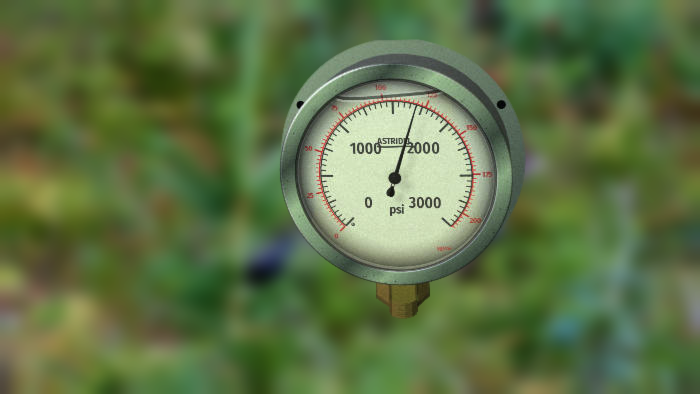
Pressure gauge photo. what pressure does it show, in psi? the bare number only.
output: 1700
